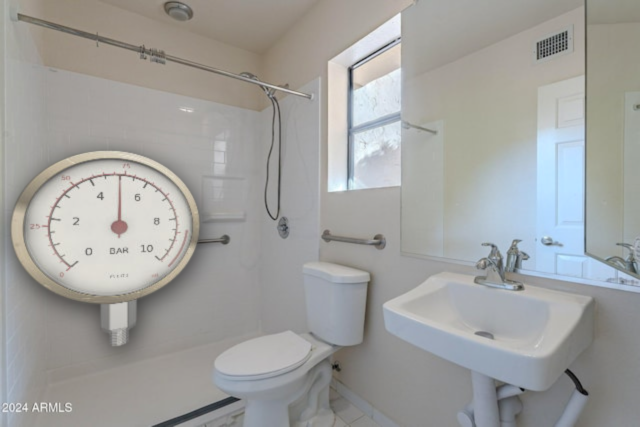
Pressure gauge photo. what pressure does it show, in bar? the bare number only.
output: 5
